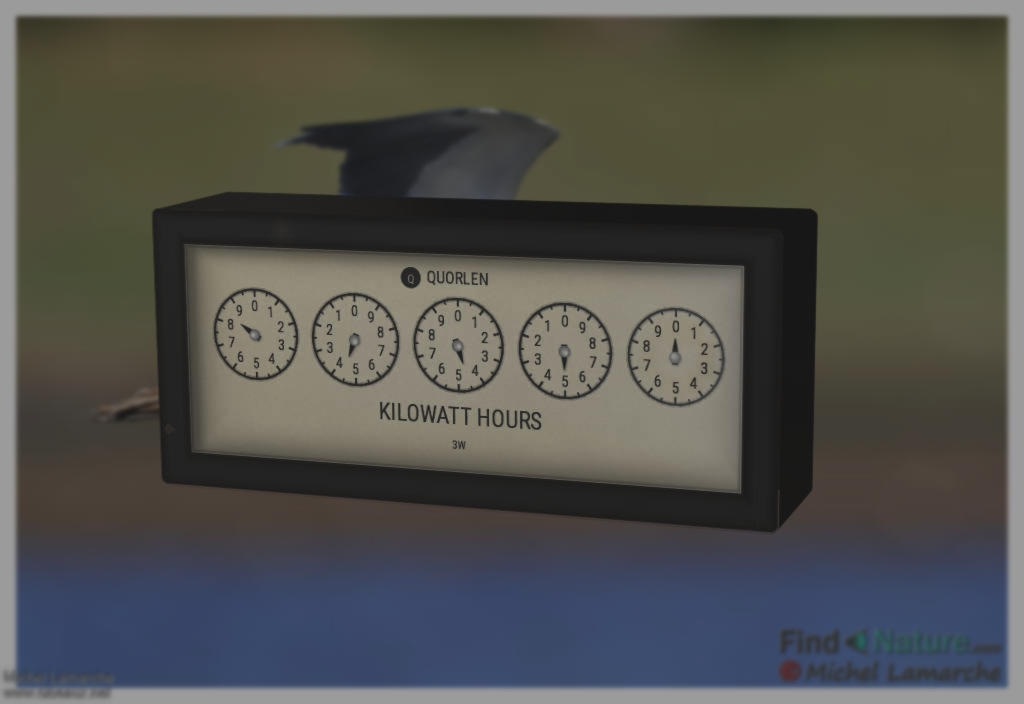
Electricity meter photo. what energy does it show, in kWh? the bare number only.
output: 84450
